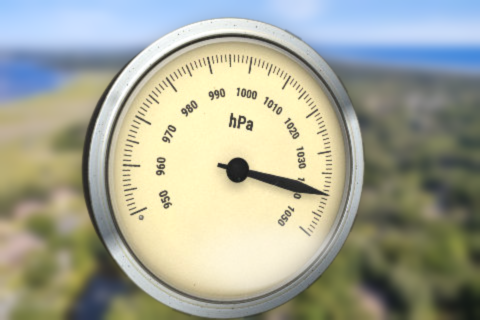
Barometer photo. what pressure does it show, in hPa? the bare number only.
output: 1040
